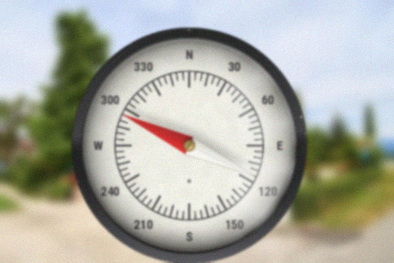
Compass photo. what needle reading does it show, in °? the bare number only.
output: 295
